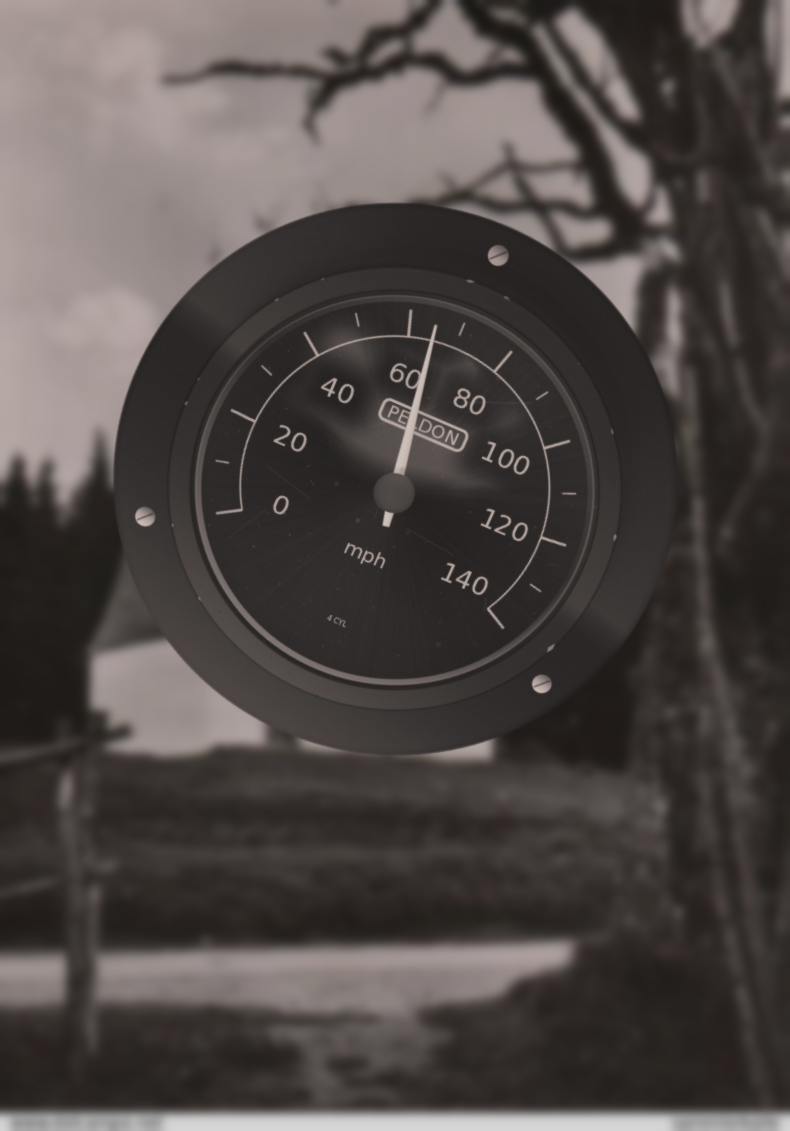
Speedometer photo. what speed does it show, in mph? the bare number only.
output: 65
